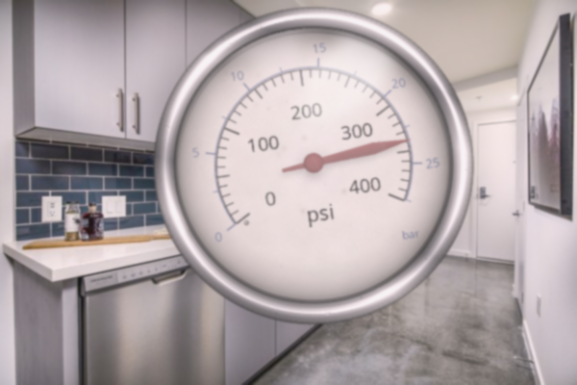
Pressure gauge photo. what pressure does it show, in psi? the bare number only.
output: 340
